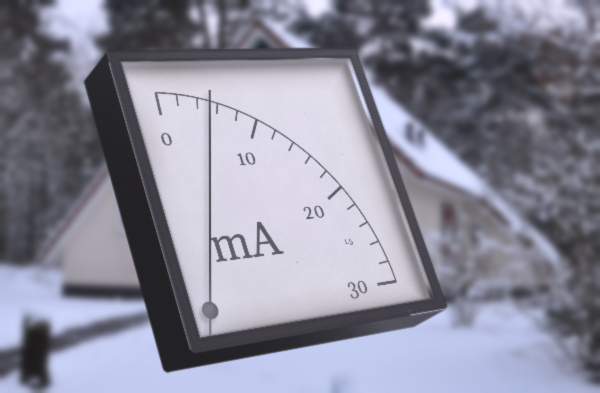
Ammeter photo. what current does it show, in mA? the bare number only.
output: 5
